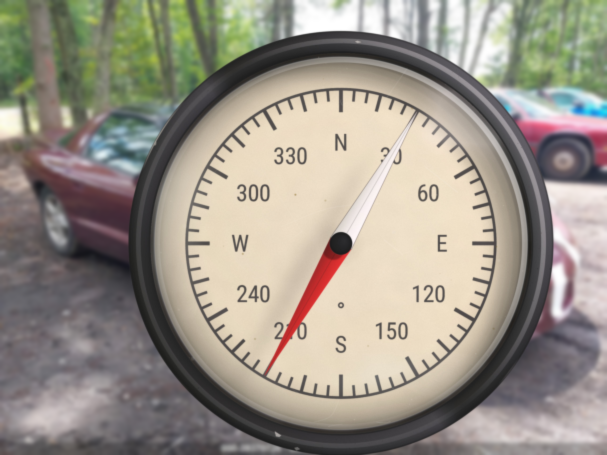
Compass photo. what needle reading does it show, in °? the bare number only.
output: 210
